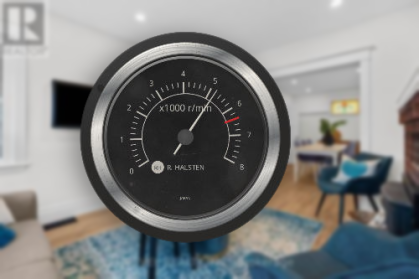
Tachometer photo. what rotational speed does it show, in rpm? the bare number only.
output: 5200
